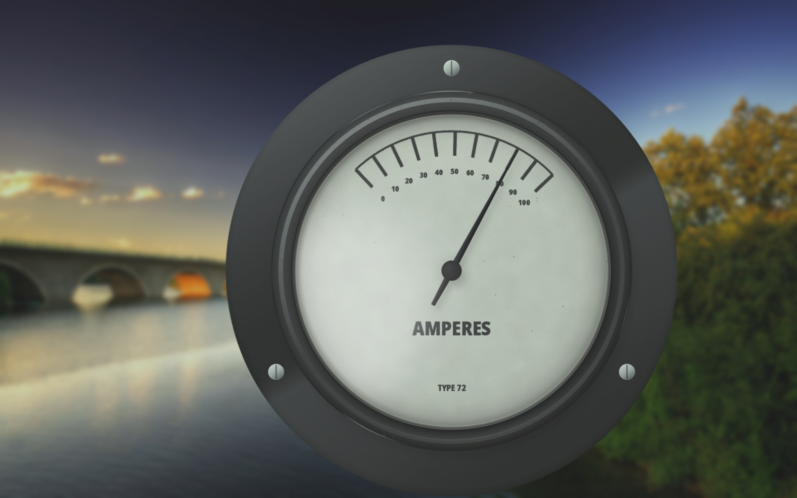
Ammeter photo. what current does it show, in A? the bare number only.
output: 80
